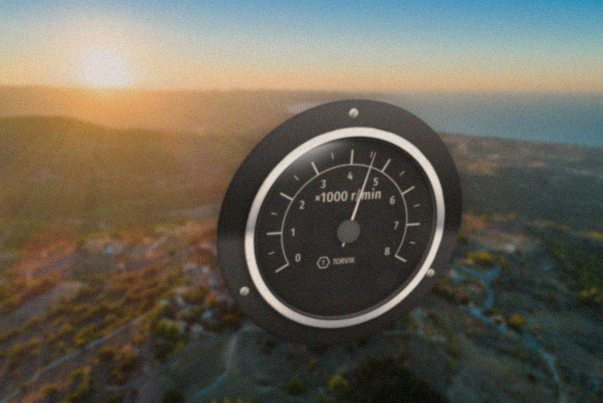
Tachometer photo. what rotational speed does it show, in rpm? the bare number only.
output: 4500
